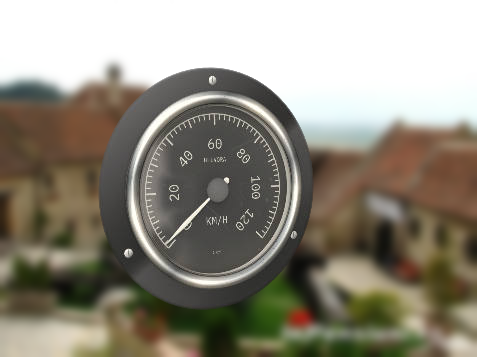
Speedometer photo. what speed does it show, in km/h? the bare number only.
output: 2
